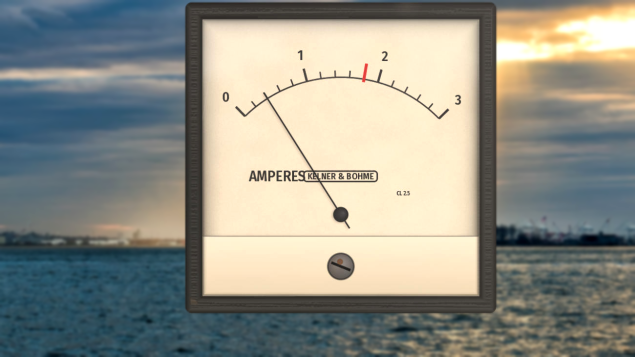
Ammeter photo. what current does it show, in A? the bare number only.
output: 0.4
